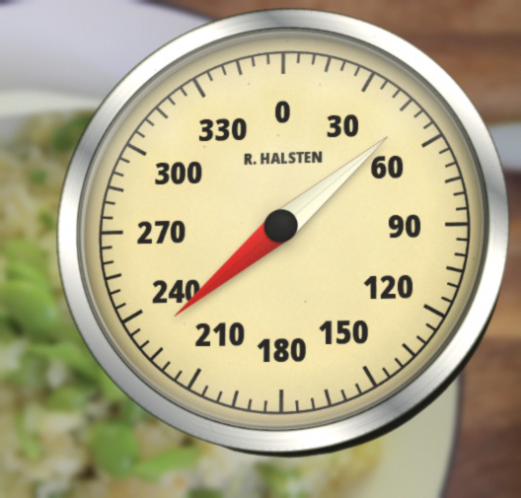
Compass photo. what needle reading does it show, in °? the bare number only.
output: 230
